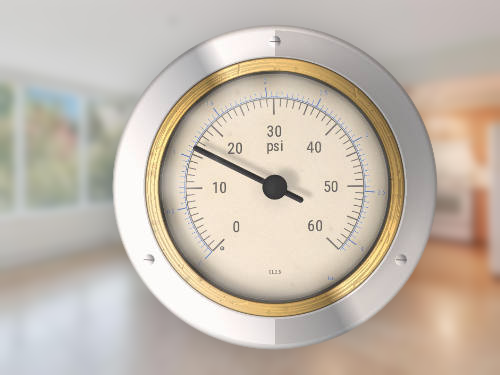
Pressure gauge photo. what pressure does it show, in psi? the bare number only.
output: 16
